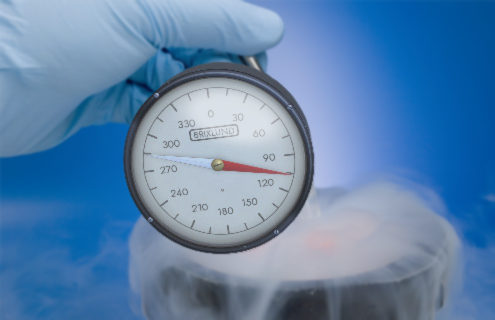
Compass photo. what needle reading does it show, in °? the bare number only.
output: 105
